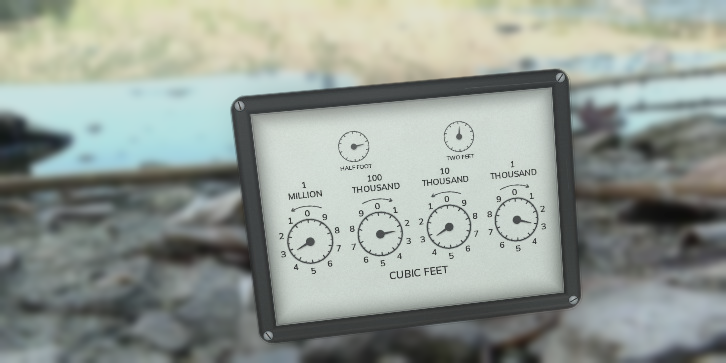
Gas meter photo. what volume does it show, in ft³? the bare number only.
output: 323300
